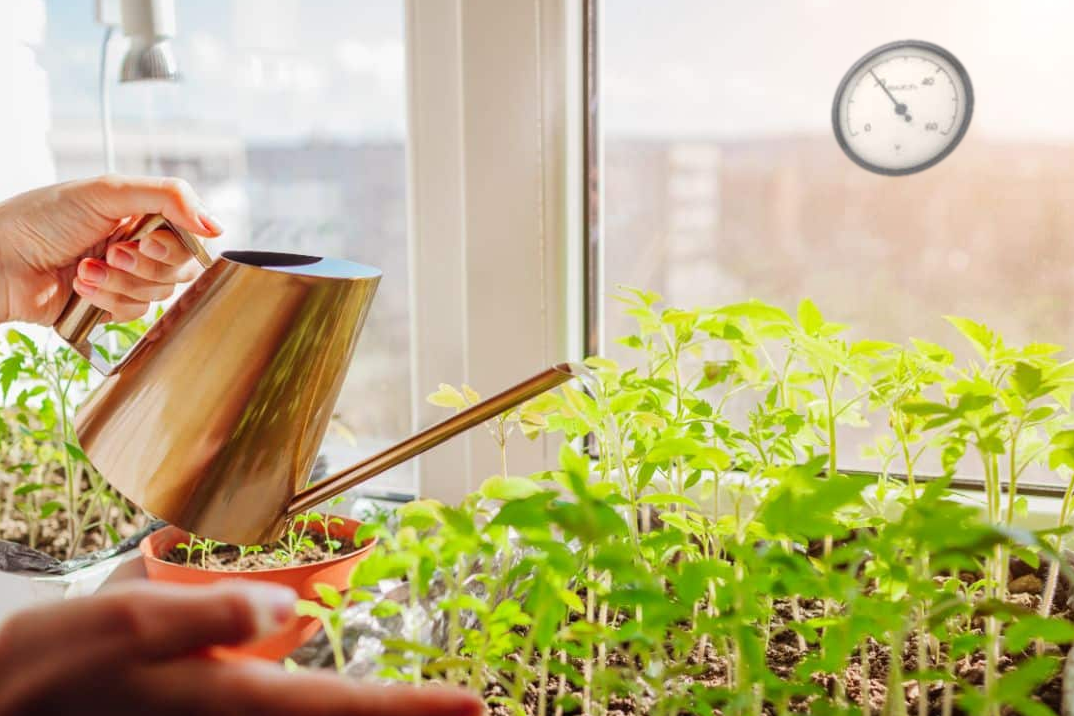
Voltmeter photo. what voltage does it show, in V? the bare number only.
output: 20
